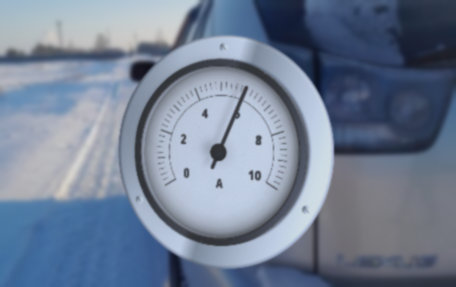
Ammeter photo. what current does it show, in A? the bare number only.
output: 6
